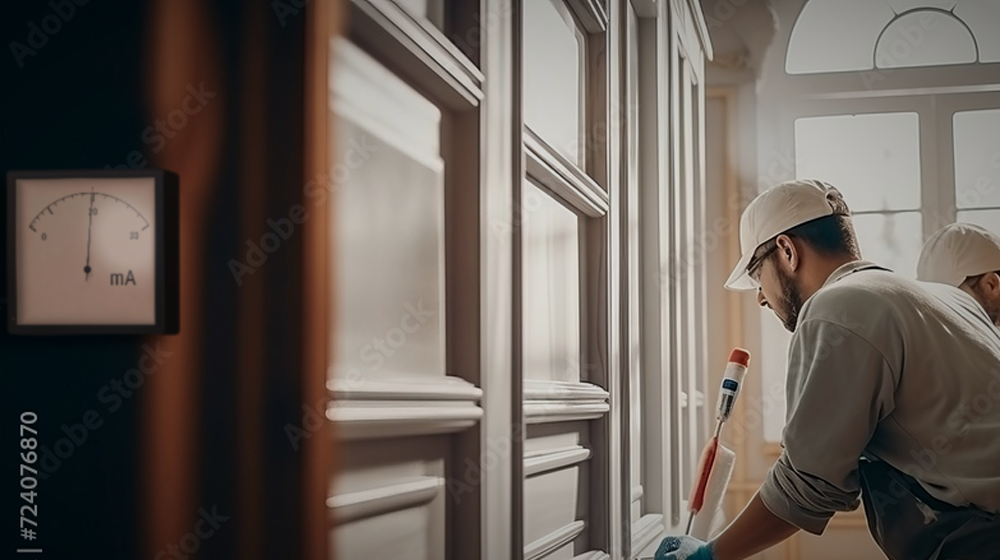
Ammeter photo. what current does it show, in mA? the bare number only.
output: 20
